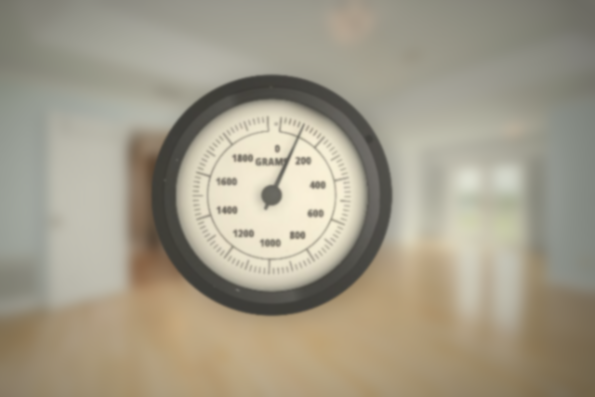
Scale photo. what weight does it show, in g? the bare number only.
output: 100
